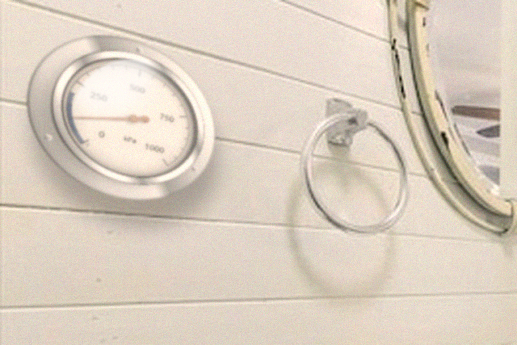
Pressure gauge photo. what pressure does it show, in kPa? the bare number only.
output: 100
